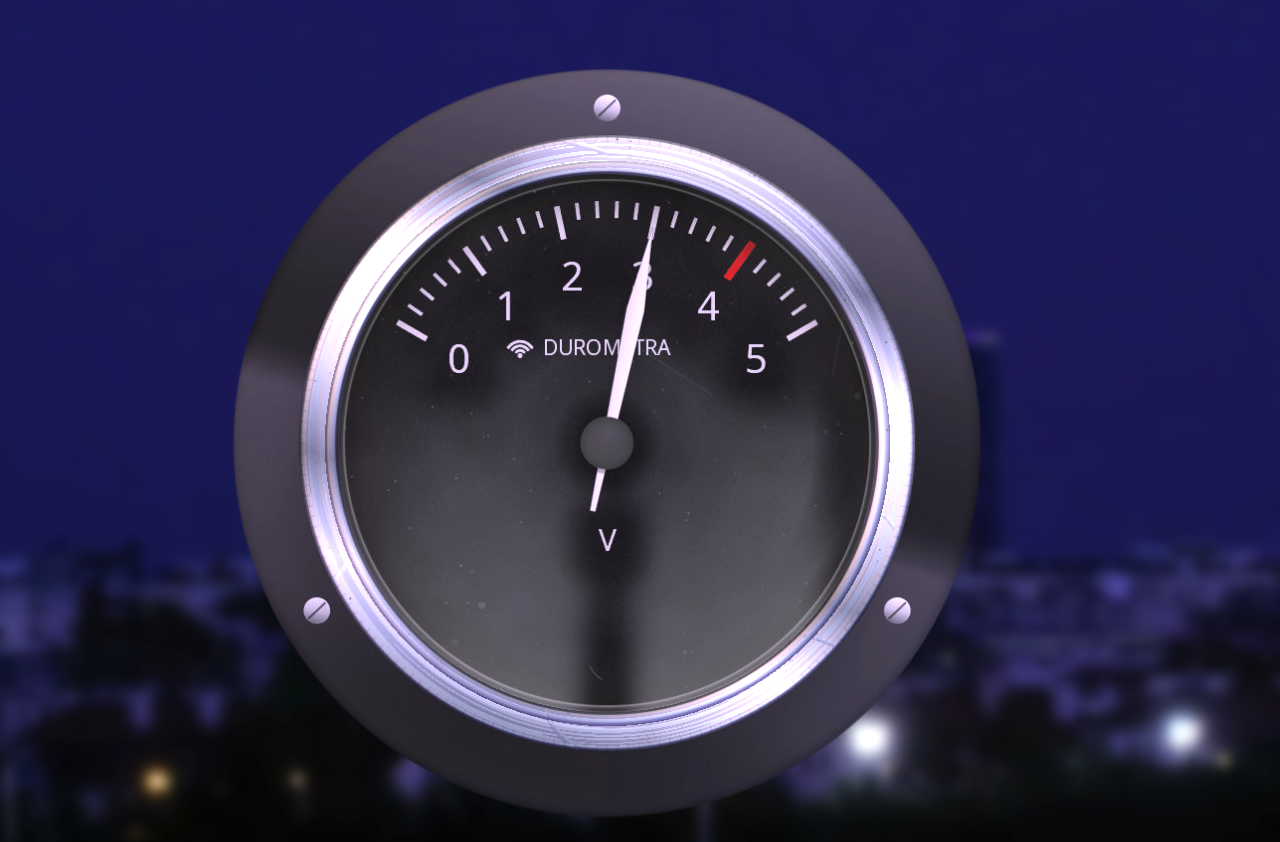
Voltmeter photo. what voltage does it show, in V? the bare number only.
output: 3
